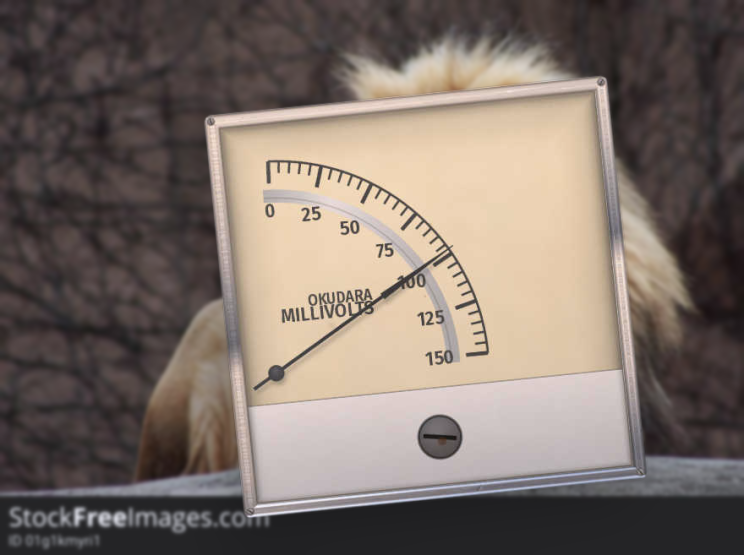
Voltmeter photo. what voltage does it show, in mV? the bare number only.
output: 97.5
